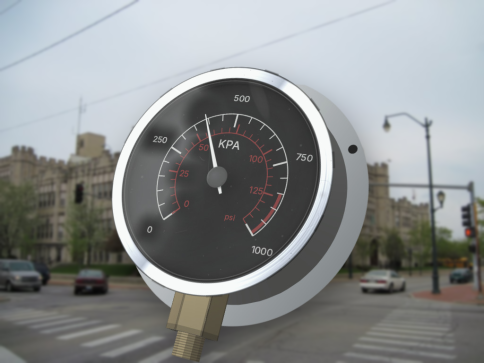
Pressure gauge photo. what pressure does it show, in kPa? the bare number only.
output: 400
